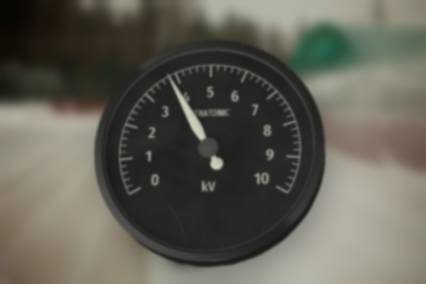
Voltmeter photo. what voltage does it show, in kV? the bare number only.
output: 3.8
